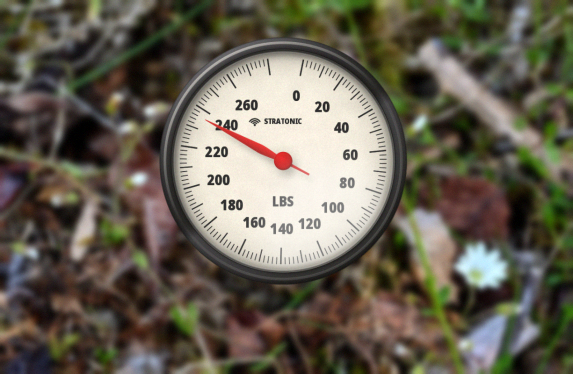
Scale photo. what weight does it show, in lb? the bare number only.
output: 236
